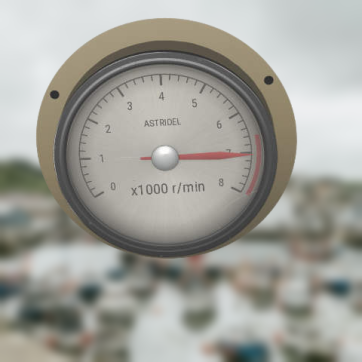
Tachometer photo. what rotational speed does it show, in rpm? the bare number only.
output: 7000
